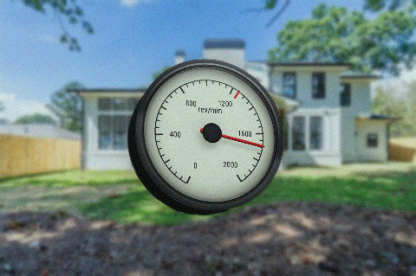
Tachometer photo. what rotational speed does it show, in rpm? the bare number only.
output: 1700
